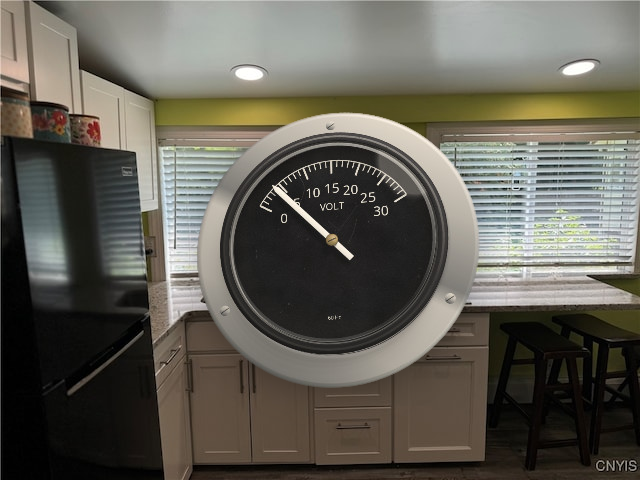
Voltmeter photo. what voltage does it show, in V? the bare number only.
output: 4
